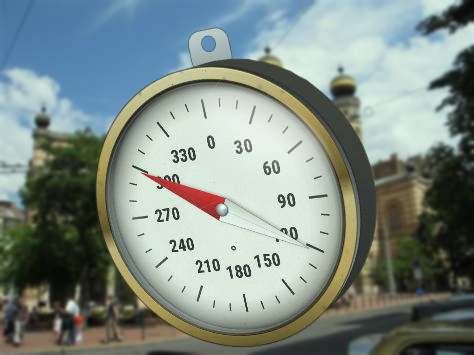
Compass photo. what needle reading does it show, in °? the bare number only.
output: 300
